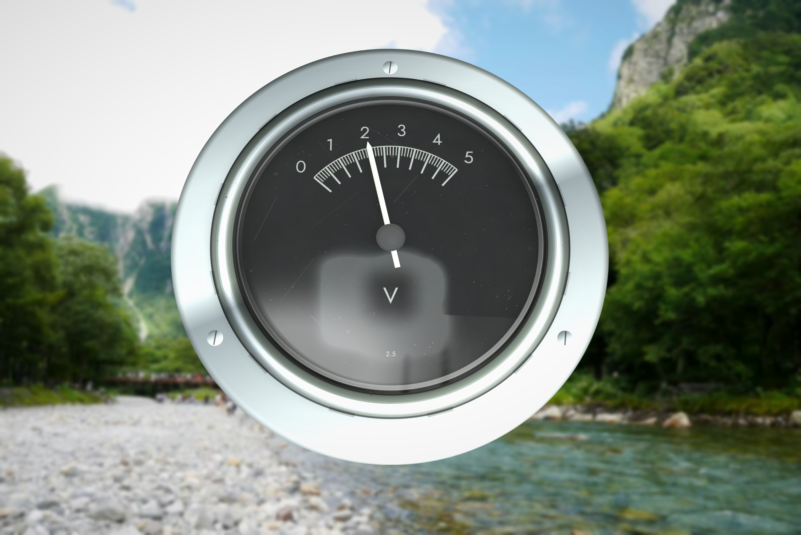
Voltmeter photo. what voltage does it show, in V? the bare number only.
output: 2
